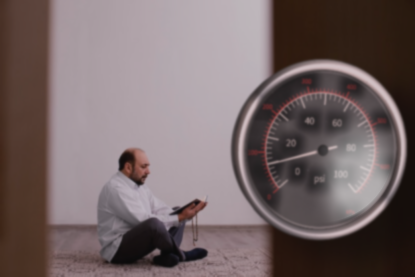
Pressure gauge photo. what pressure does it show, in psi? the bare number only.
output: 10
